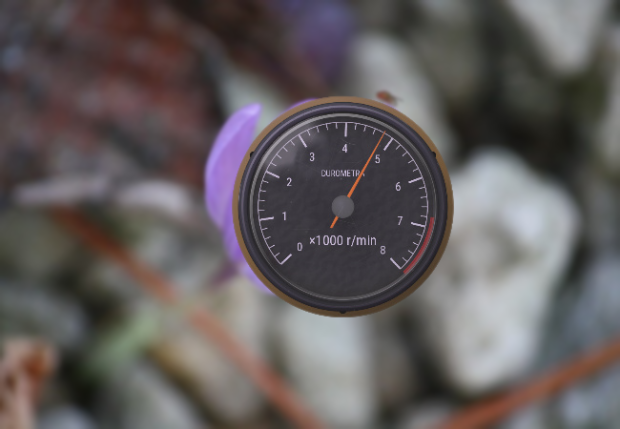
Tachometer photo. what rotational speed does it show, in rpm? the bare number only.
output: 4800
